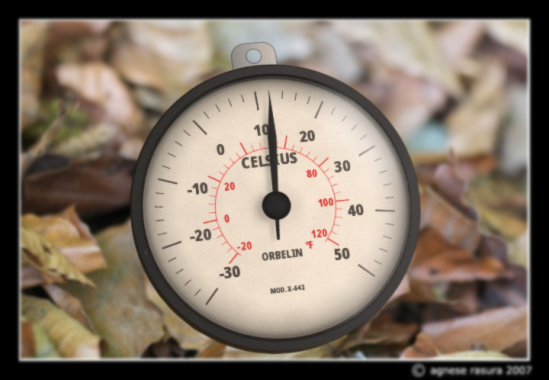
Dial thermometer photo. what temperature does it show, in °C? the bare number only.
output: 12
